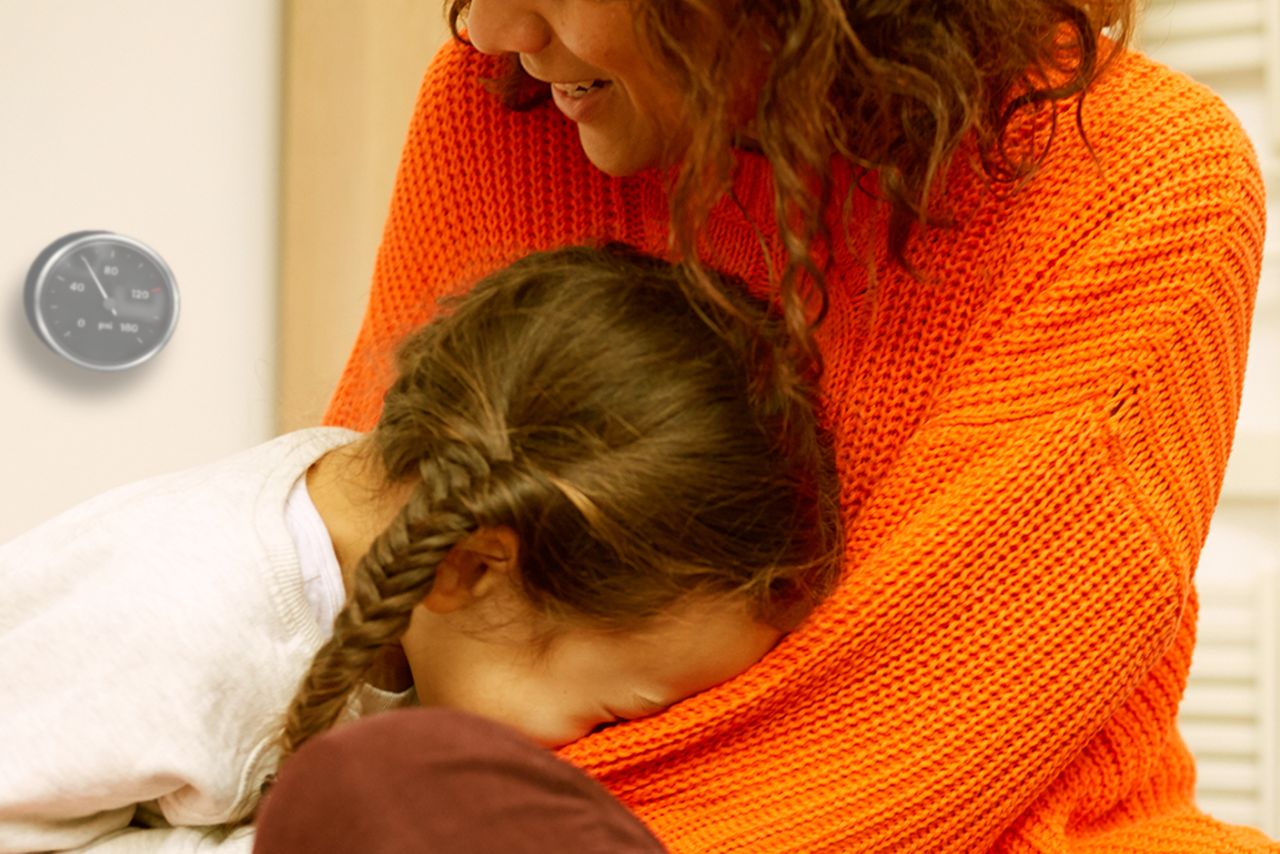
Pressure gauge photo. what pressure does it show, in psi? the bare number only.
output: 60
